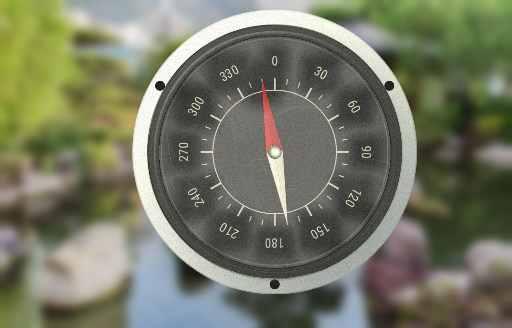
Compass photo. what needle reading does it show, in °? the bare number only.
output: 350
